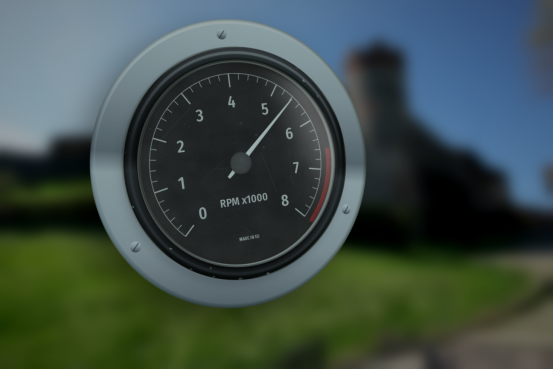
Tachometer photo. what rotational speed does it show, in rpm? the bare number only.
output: 5400
